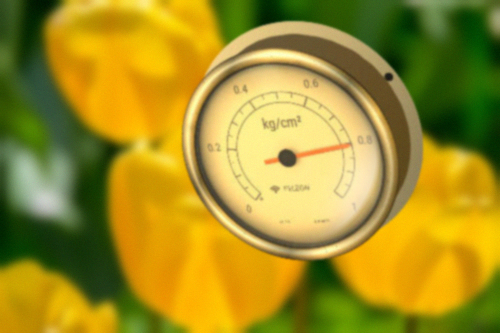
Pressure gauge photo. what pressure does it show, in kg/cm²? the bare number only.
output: 0.8
